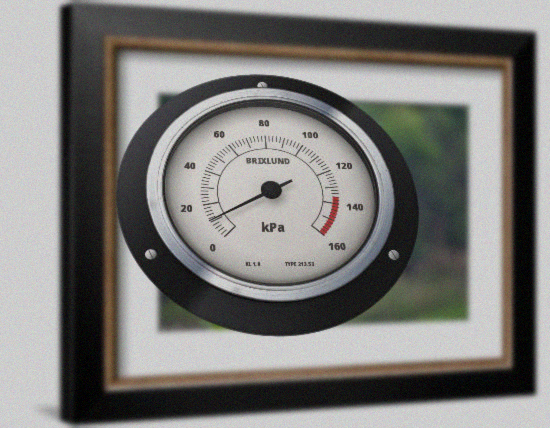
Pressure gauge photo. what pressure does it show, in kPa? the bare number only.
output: 10
